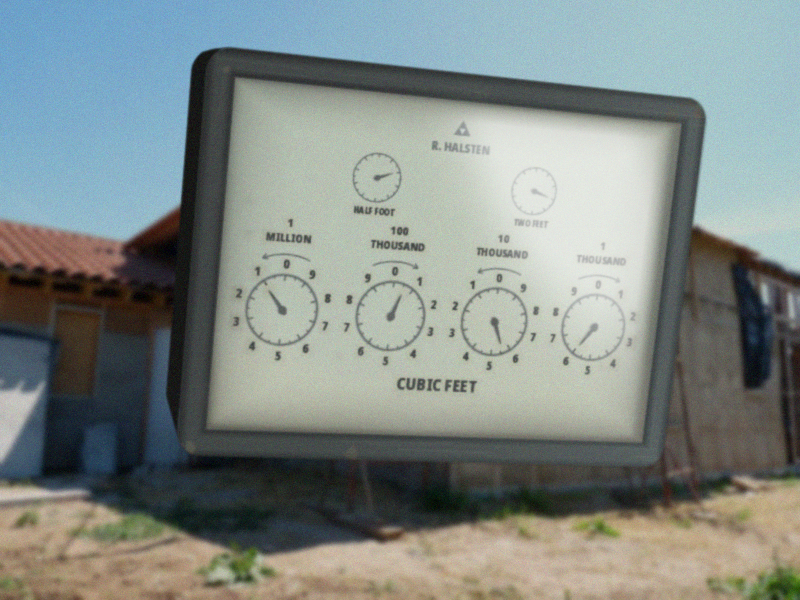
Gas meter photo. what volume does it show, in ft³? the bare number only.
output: 105600
